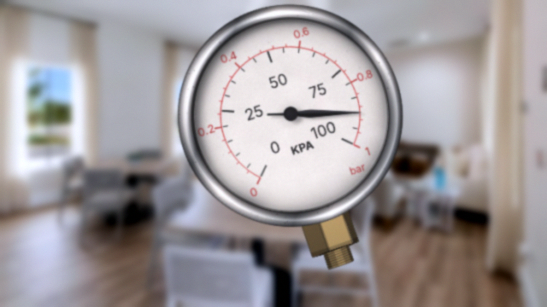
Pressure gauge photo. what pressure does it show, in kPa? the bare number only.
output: 90
